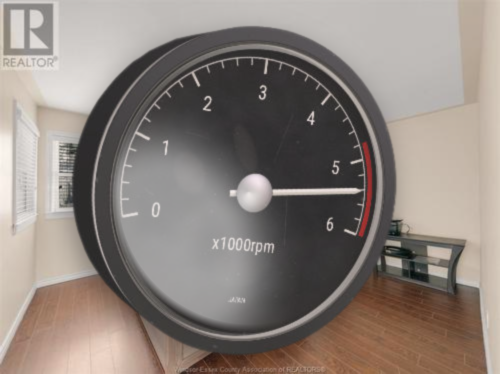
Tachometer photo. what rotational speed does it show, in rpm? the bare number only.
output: 5400
